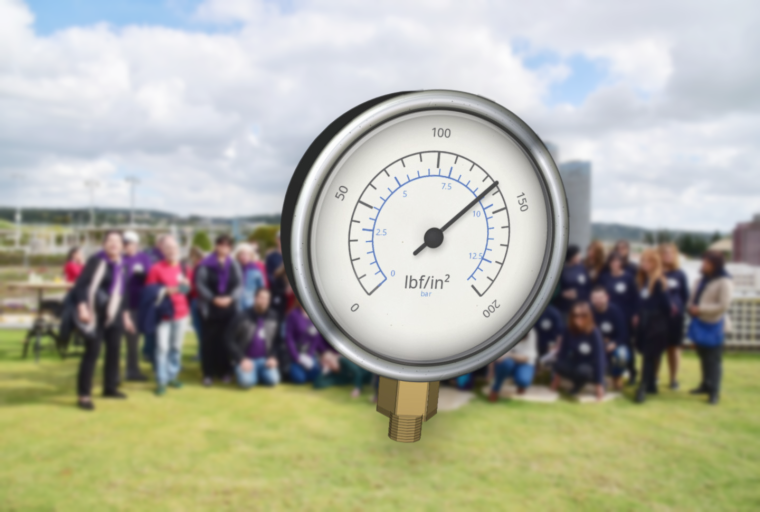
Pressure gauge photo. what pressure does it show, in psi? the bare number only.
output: 135
